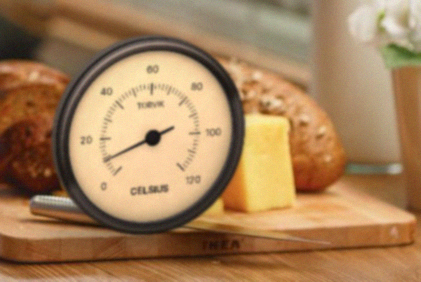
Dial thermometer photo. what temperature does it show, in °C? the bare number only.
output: 10
